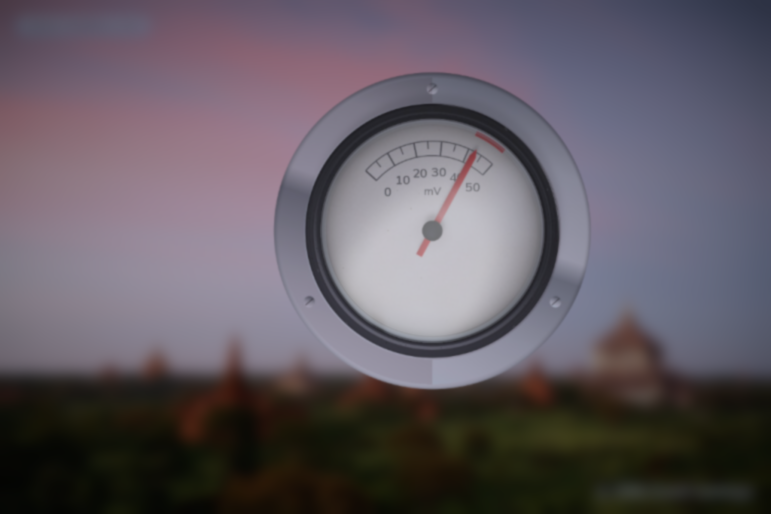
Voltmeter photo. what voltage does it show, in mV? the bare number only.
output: 42.5
